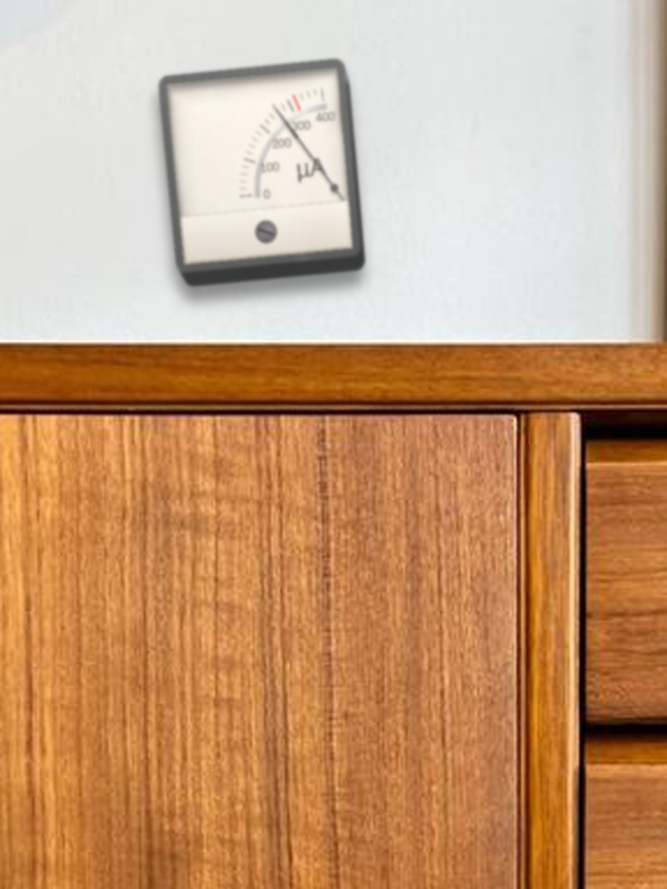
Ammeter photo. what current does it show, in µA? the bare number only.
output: 260
